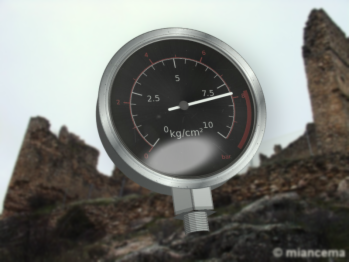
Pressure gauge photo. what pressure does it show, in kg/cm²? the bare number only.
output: 8
